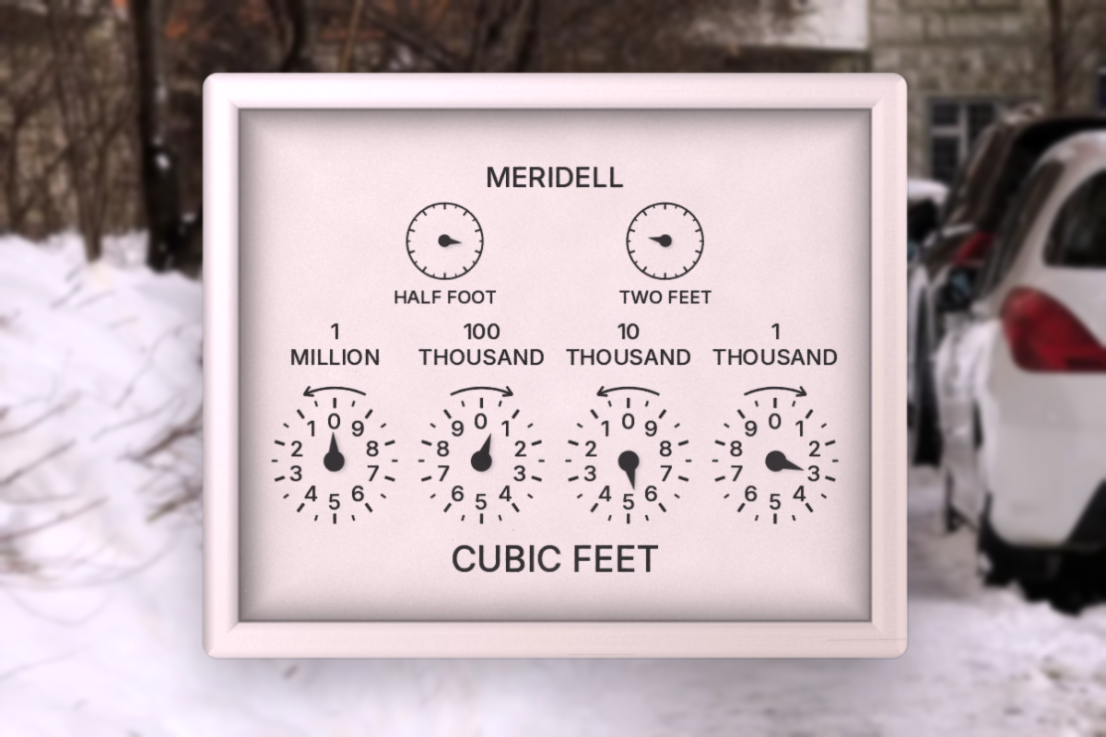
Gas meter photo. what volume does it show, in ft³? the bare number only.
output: 5300
